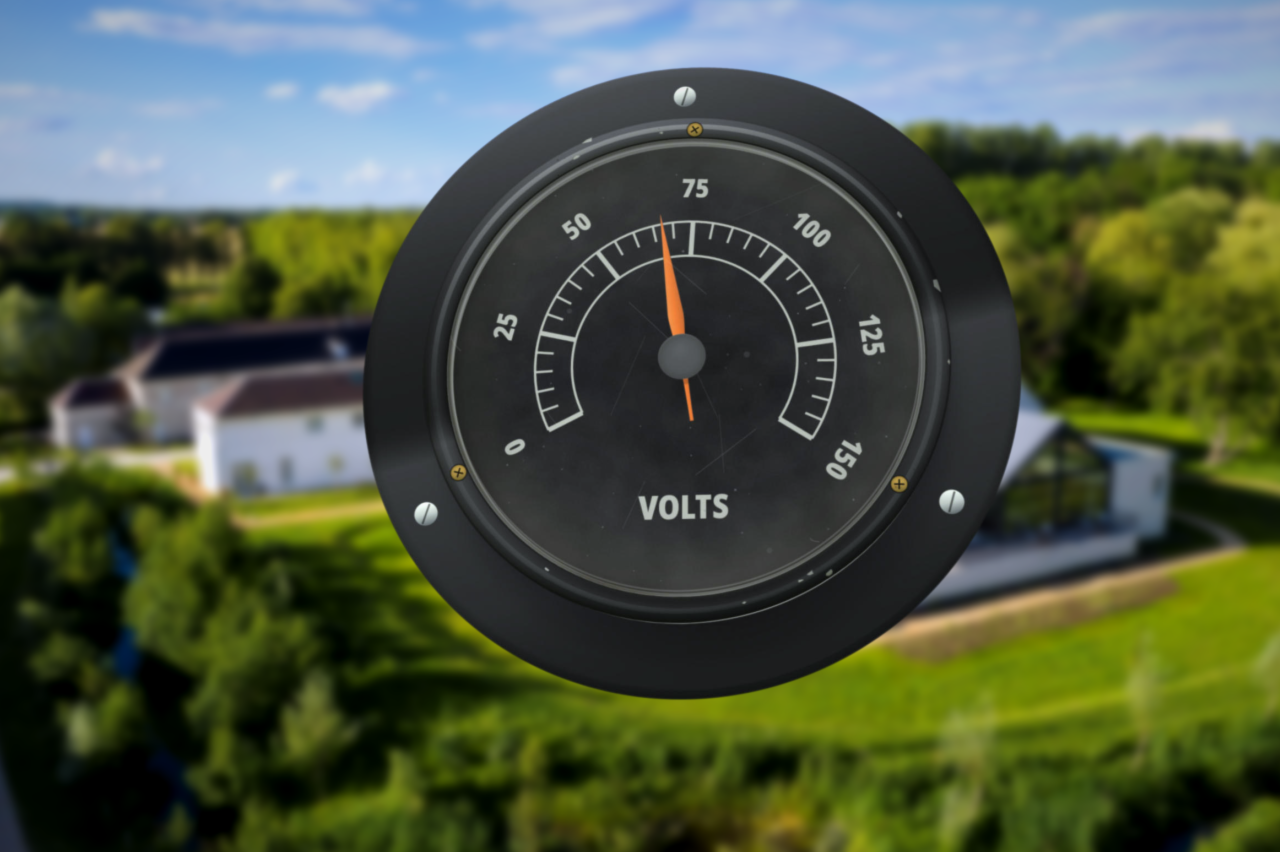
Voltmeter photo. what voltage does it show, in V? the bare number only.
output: 67.5
